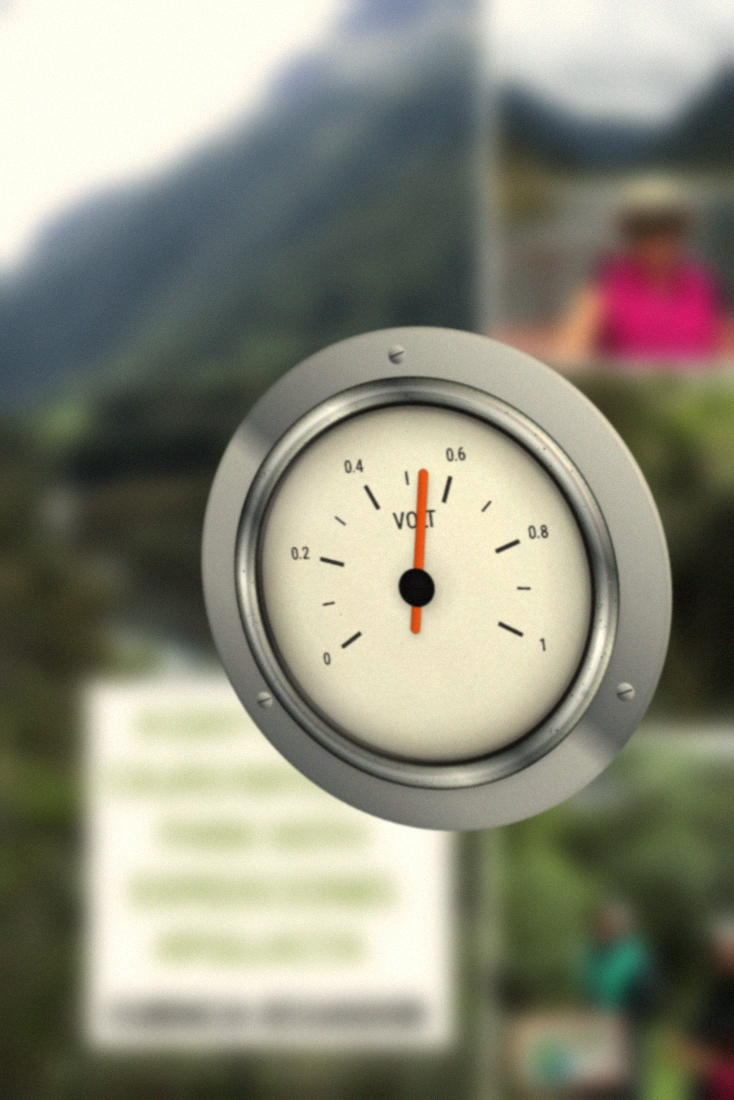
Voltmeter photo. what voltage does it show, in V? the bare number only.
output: 0.55
